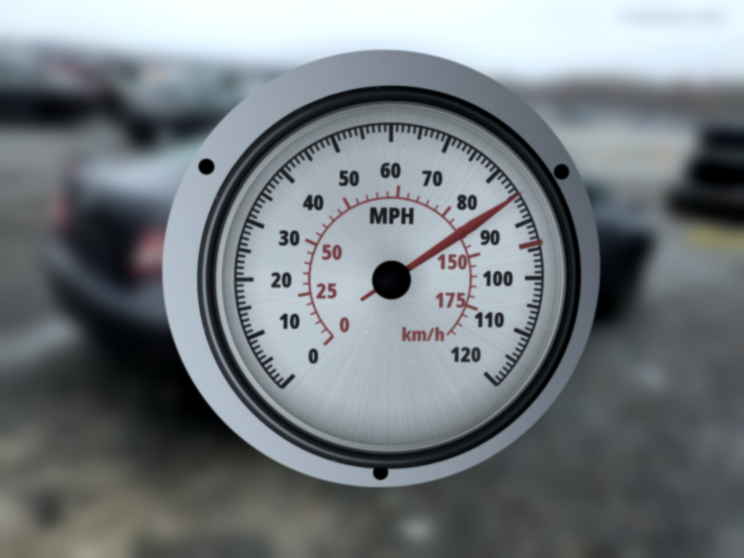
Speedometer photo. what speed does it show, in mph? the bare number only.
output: 85
